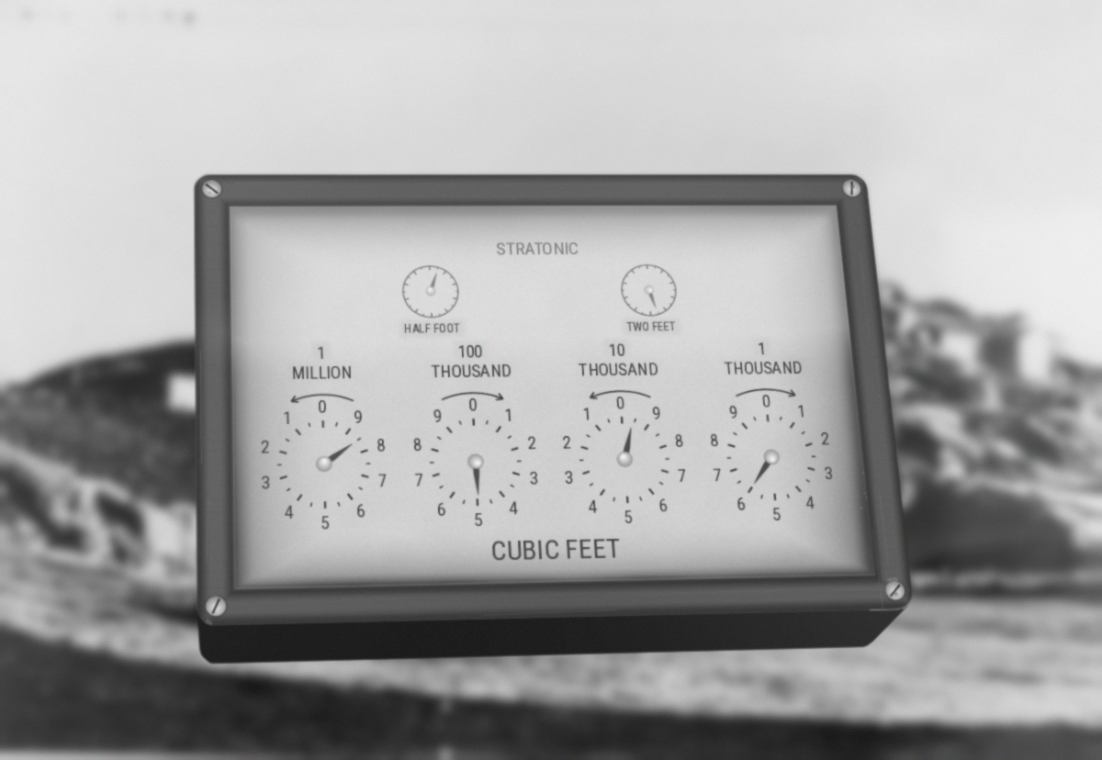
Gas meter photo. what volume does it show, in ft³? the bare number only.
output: 849600
